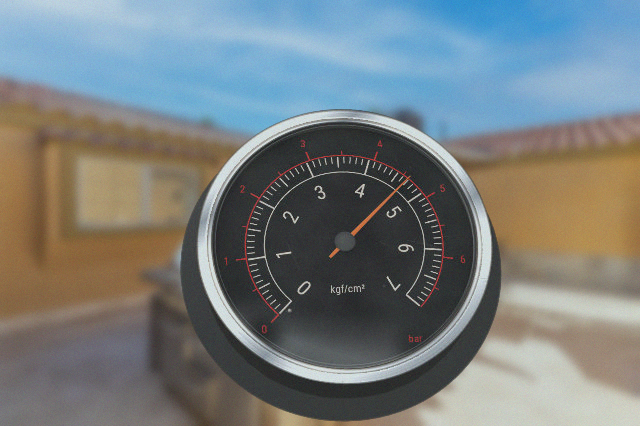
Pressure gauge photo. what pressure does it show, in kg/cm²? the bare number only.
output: 4.7
